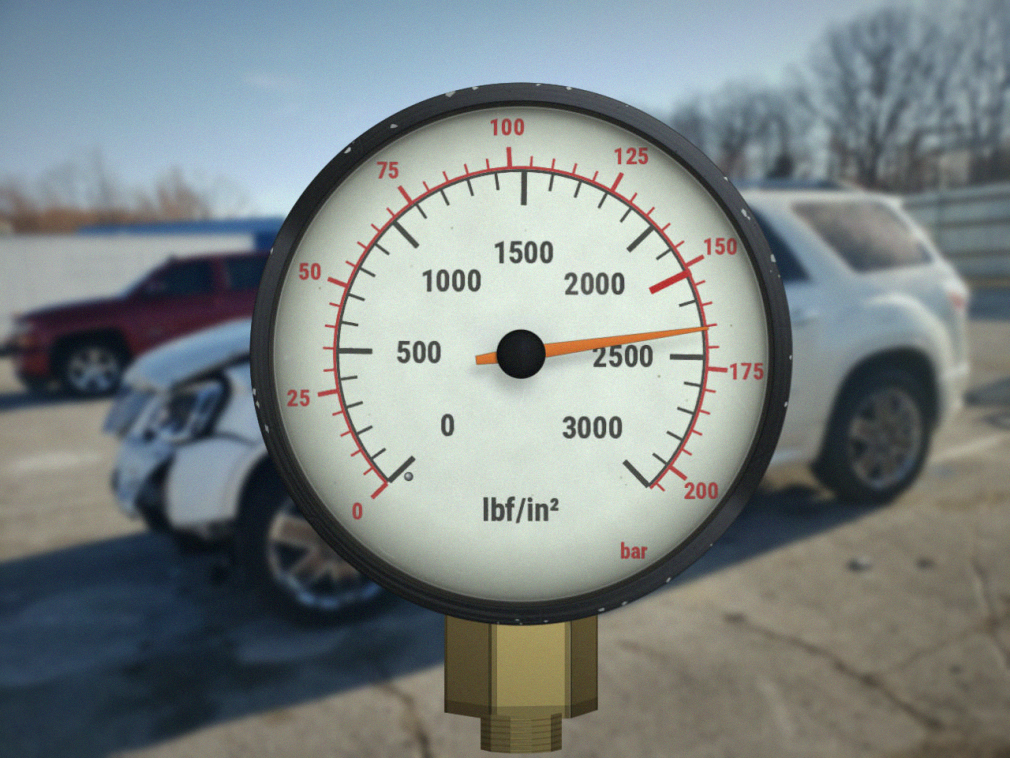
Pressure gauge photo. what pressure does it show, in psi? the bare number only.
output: 2400
